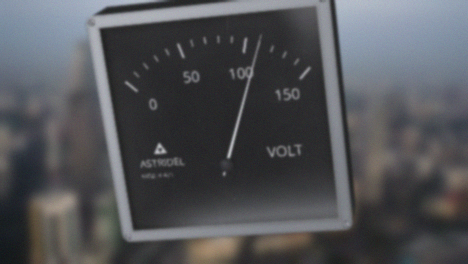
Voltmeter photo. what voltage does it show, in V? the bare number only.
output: 110
